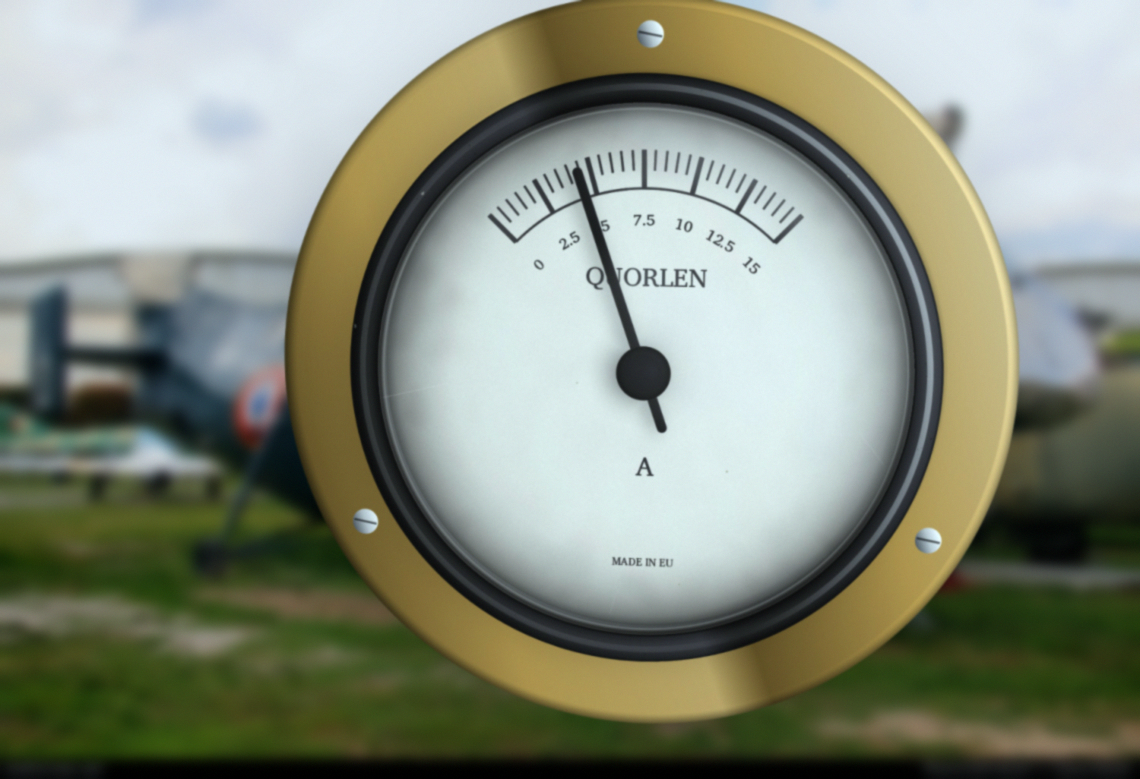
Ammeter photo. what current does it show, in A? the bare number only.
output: 4.5
